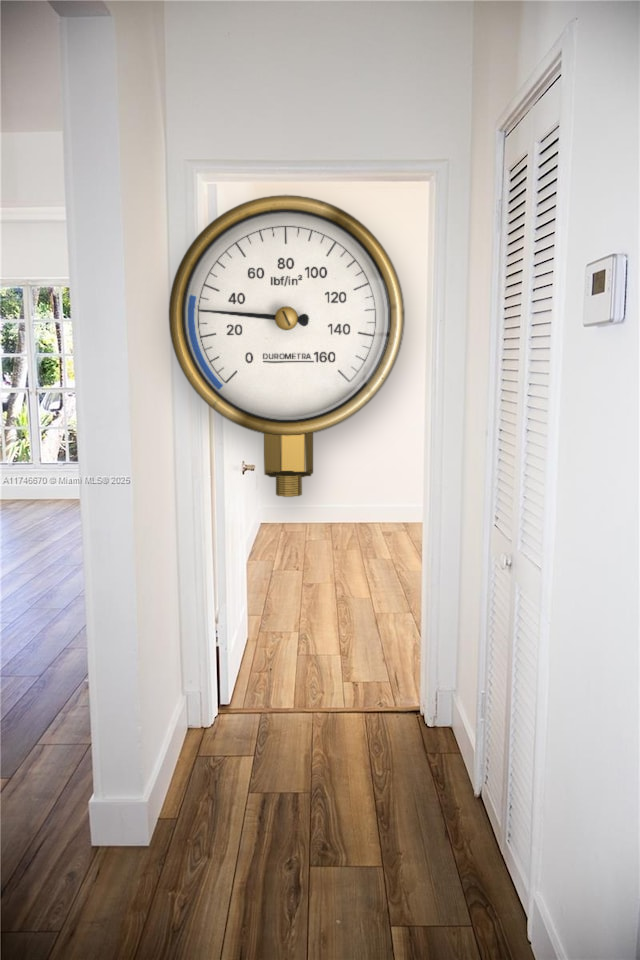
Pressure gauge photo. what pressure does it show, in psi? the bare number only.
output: 30
